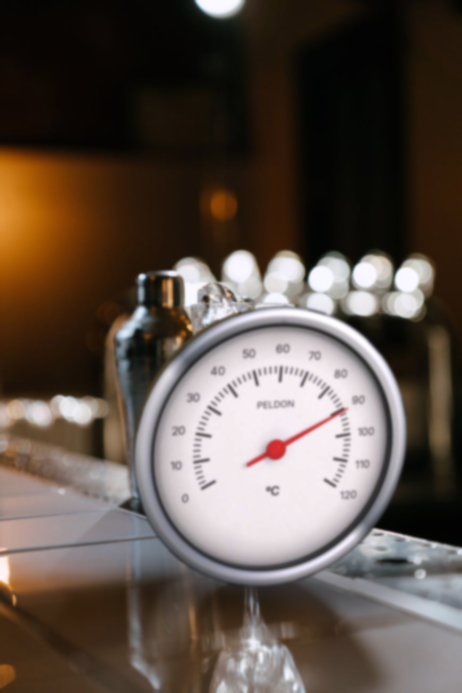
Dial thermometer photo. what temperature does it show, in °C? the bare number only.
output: 90
